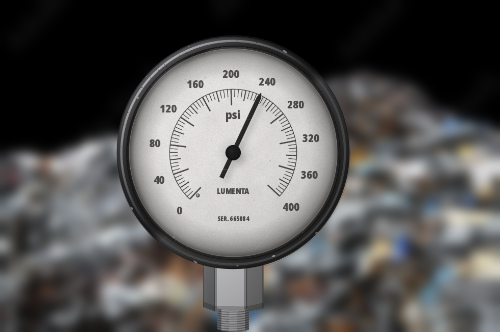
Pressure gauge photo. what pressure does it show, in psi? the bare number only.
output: 240
